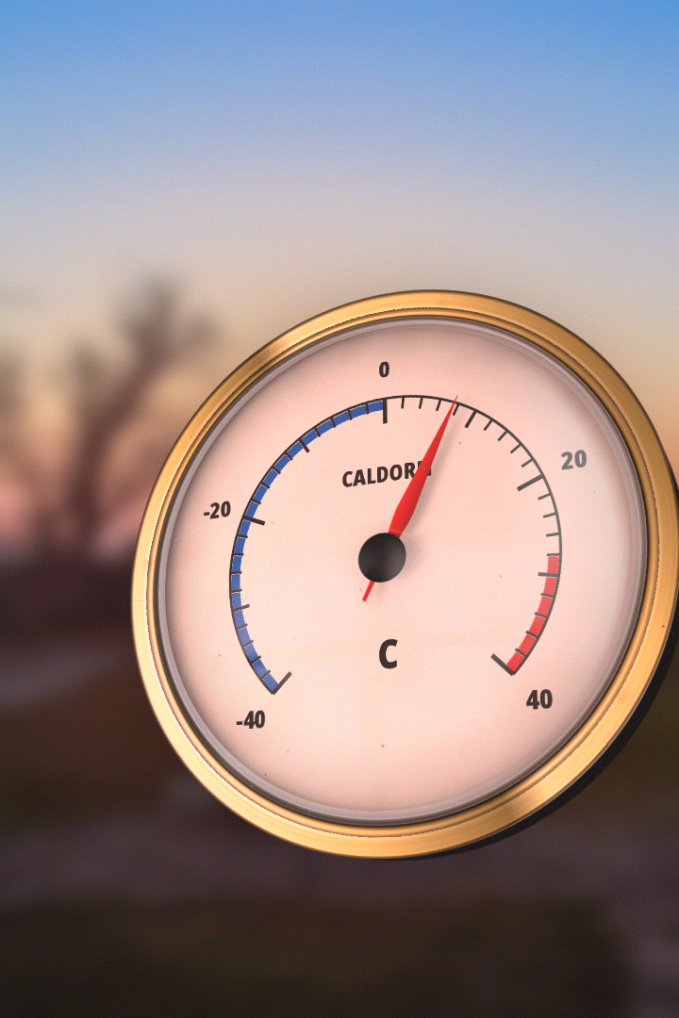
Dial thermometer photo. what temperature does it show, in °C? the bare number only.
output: 8
